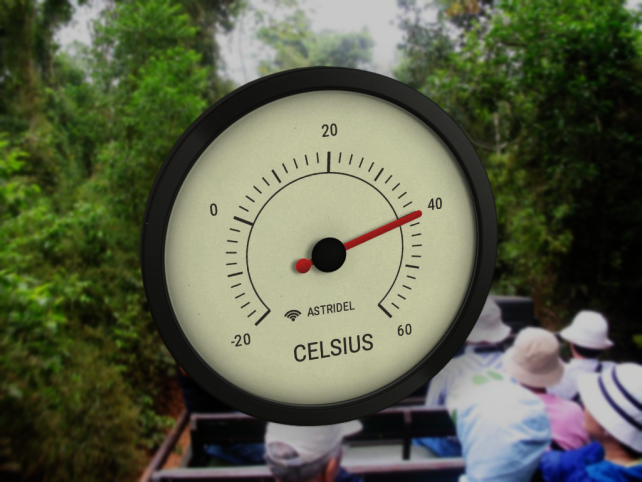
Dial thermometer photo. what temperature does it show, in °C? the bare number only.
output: 40
